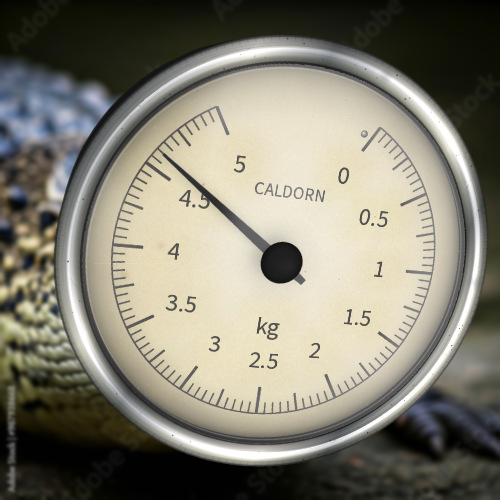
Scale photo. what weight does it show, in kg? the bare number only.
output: 4.6
